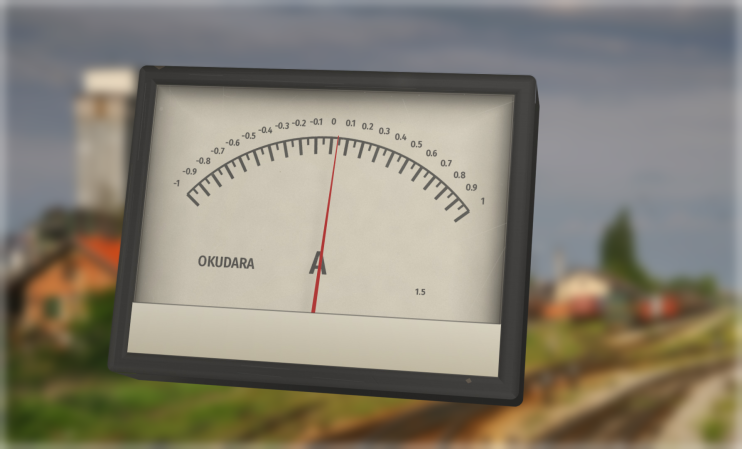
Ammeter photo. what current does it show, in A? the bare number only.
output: 0.05
